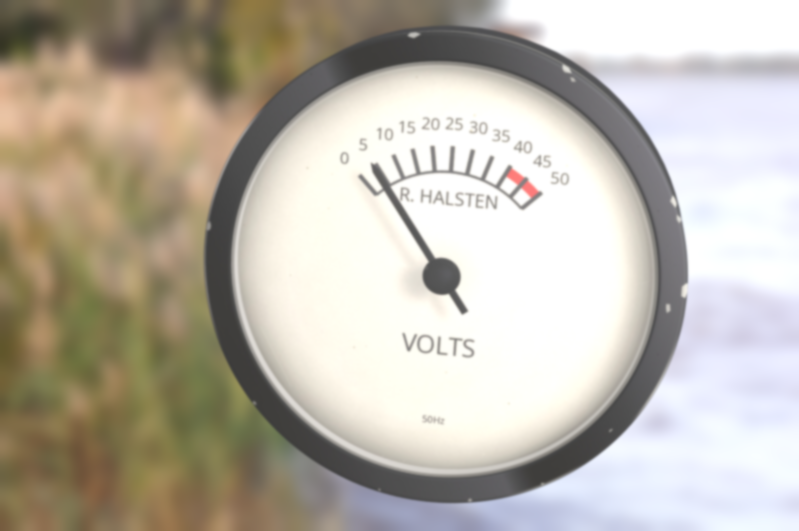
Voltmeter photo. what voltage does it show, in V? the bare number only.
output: 5
